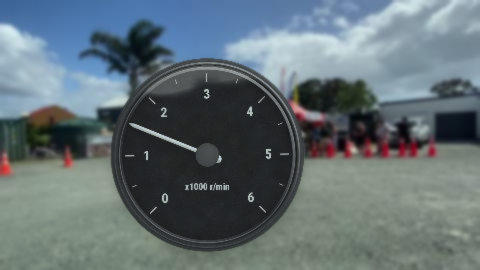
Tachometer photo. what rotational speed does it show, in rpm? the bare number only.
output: 1500
